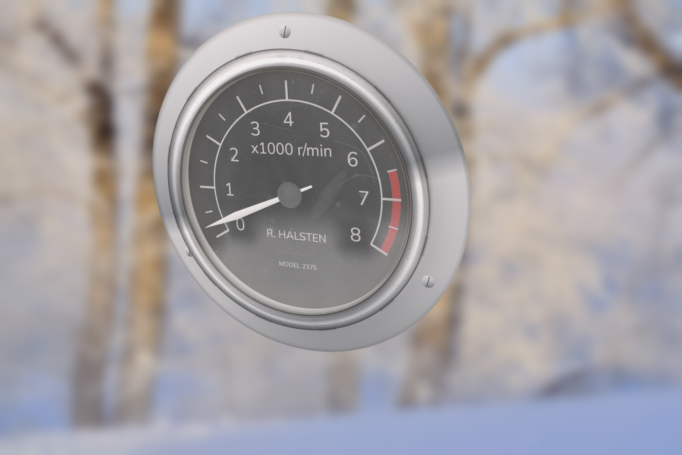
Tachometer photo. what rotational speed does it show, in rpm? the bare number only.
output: 250
